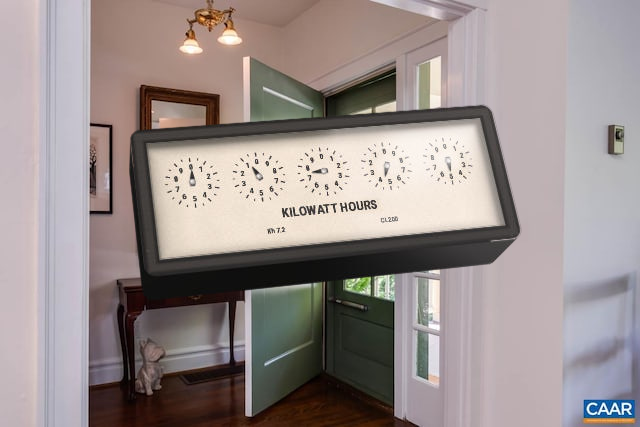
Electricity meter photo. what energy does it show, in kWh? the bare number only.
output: 745
